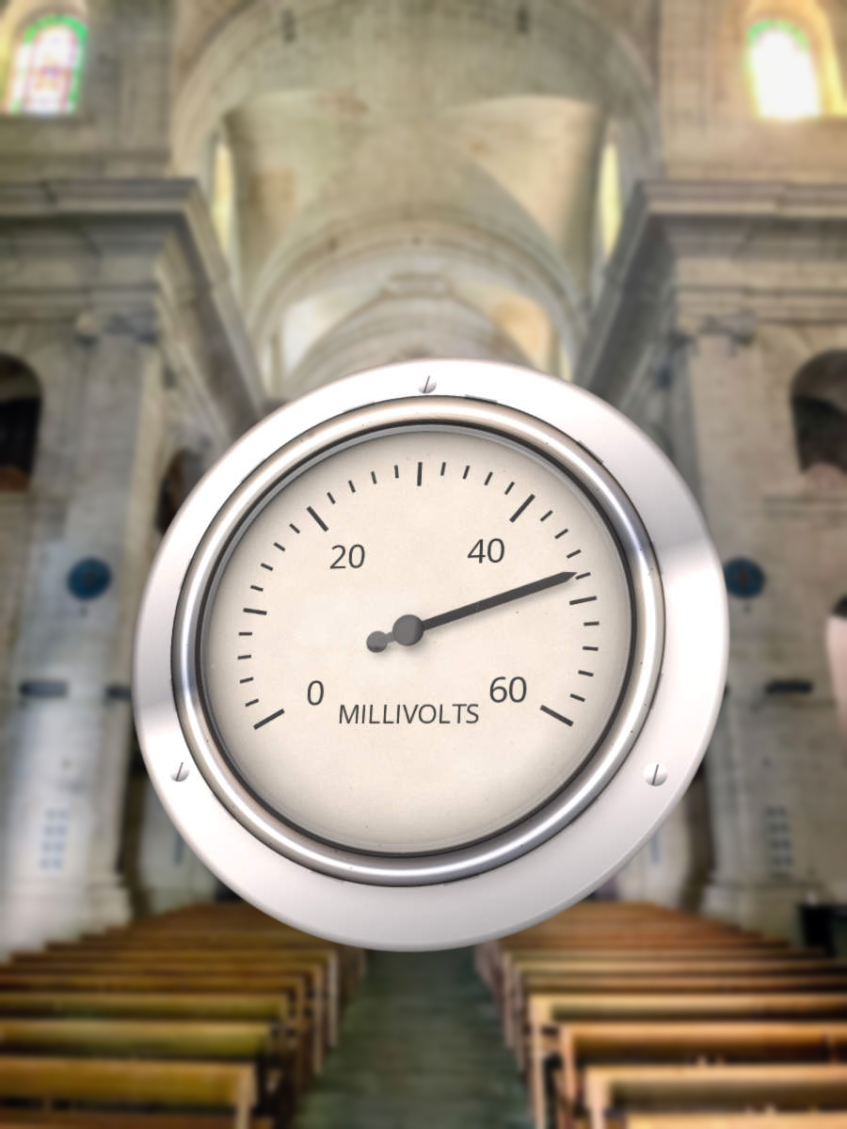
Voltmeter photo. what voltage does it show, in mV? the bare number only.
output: 48
